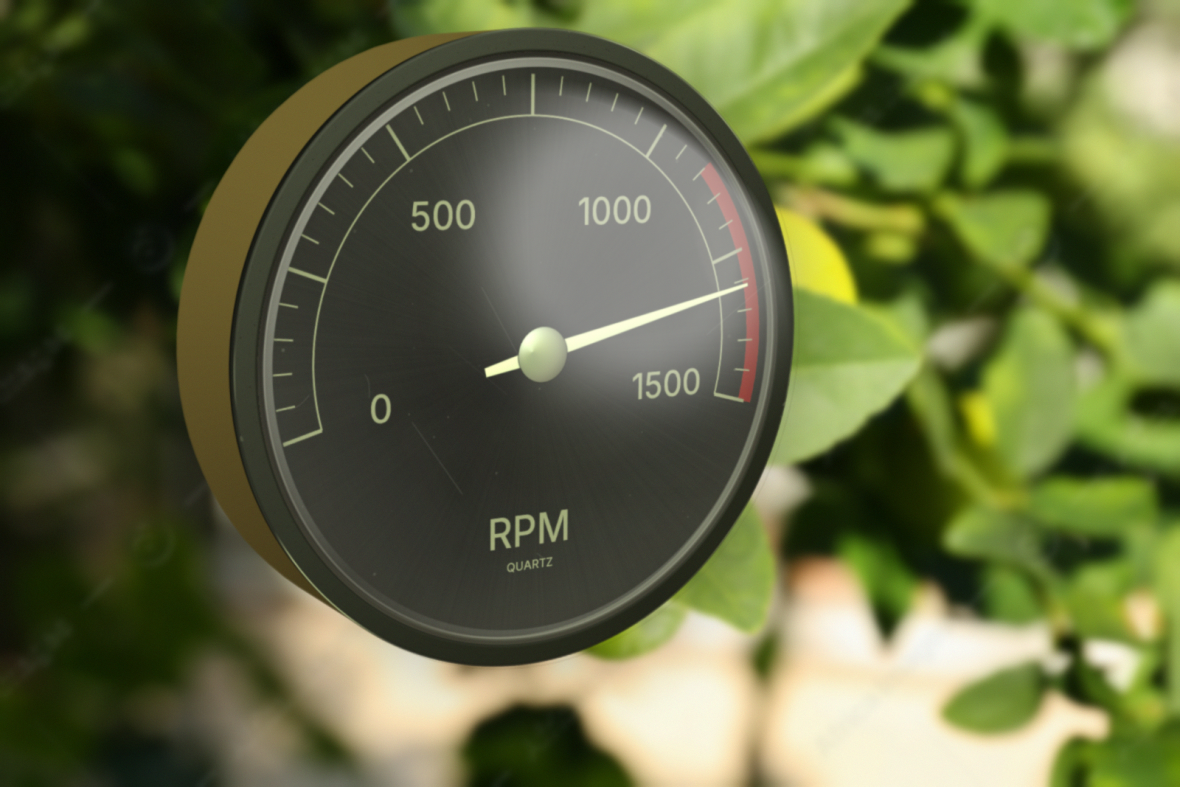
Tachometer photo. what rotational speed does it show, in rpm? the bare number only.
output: 1300
